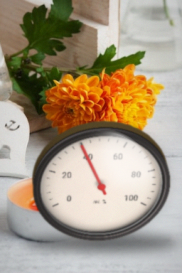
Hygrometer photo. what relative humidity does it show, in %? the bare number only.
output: 40
